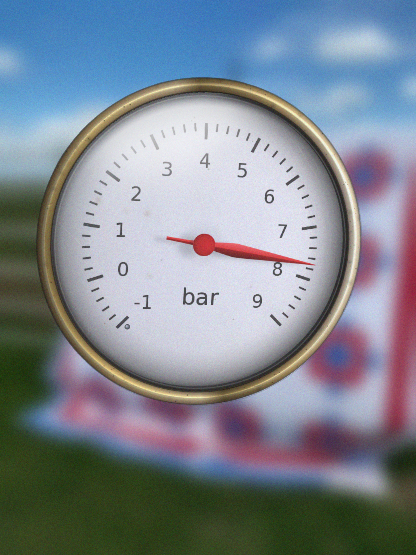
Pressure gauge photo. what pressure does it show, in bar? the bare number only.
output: 7.7
